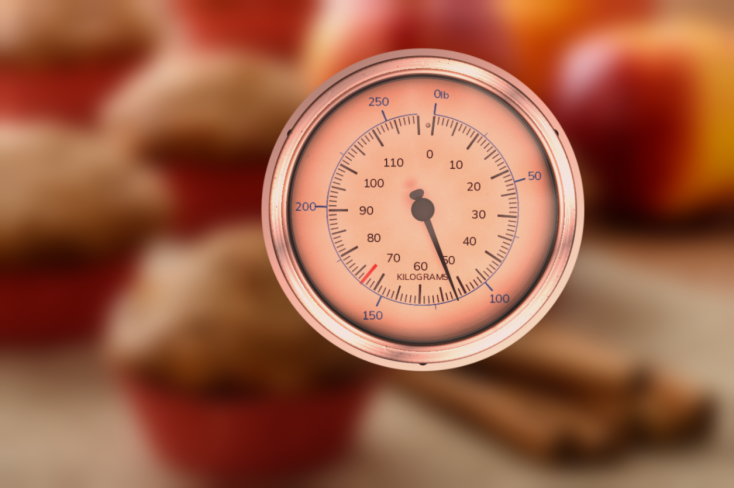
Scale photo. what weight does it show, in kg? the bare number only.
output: 52
